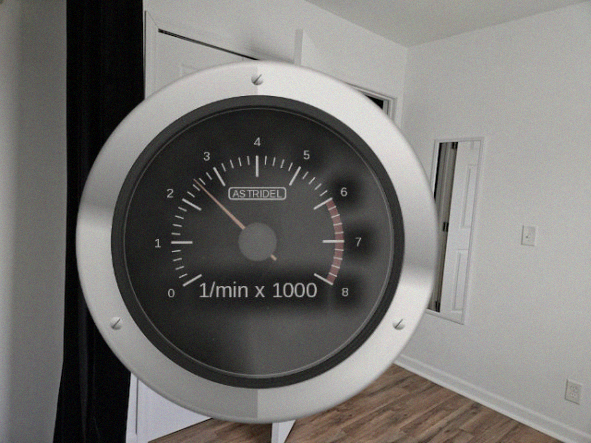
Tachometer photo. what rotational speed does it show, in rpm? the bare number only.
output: 2500
